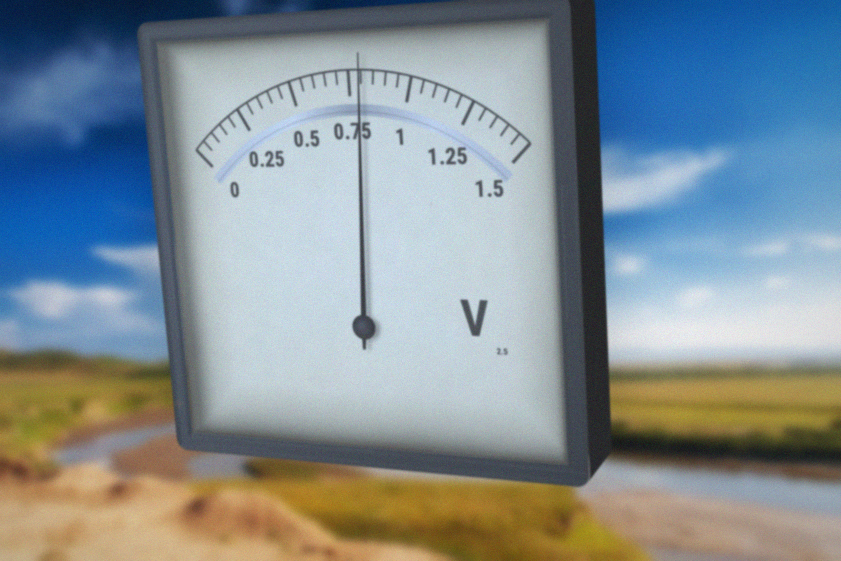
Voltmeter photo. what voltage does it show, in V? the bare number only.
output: 0.8
